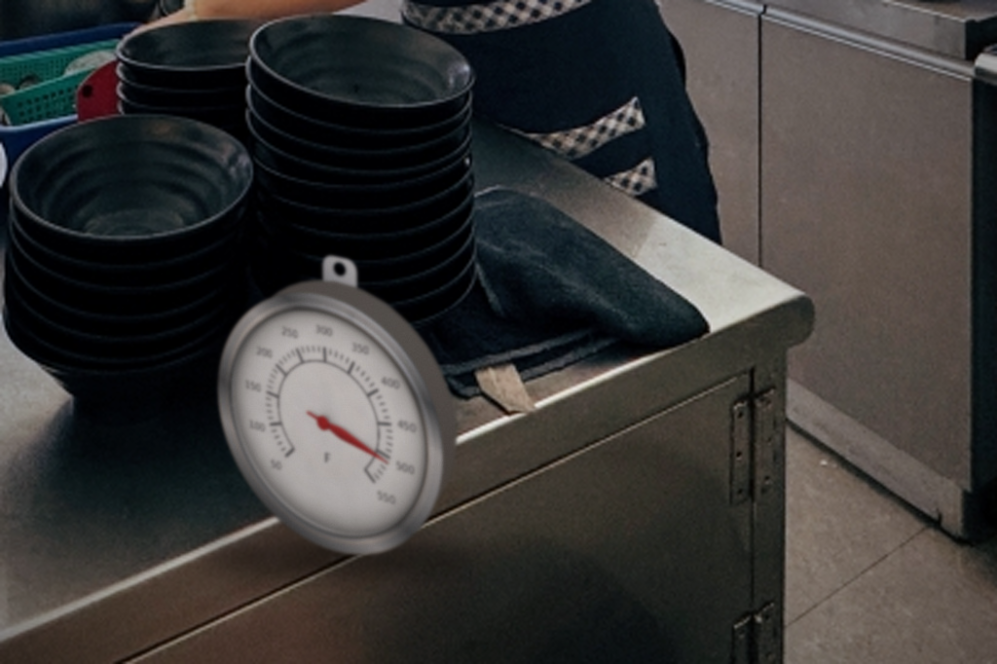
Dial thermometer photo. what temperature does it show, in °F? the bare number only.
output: 500
